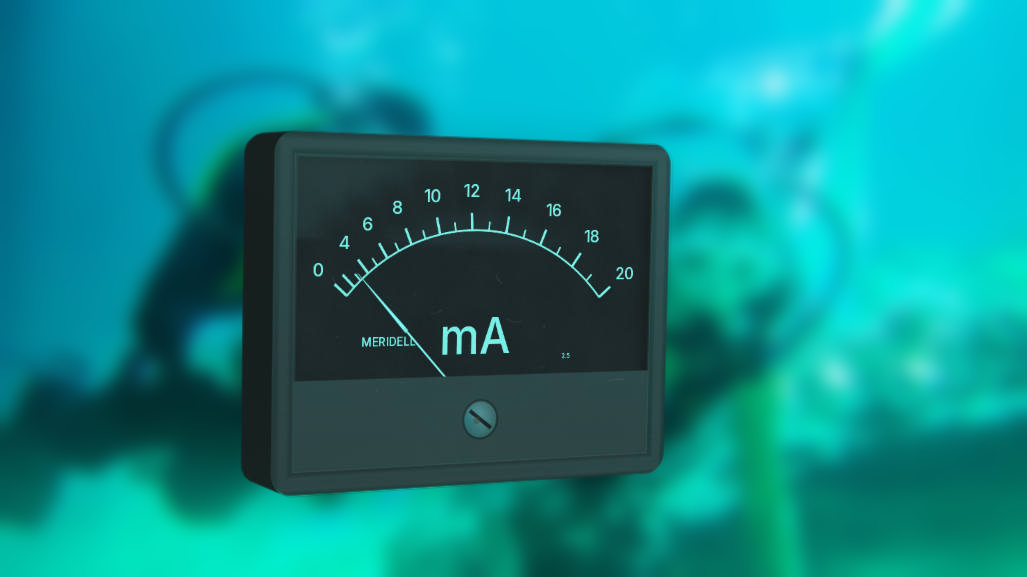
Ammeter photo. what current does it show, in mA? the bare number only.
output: 3
